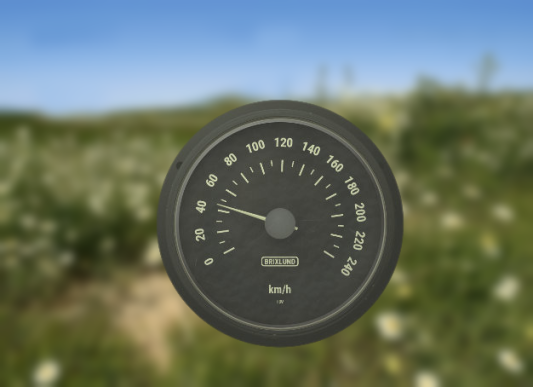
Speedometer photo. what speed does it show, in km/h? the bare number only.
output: 45
